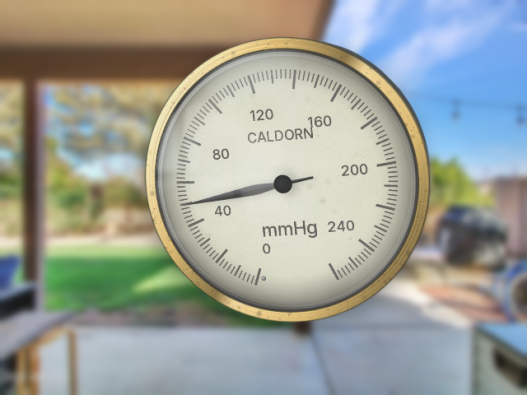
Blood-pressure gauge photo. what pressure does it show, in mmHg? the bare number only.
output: 50
